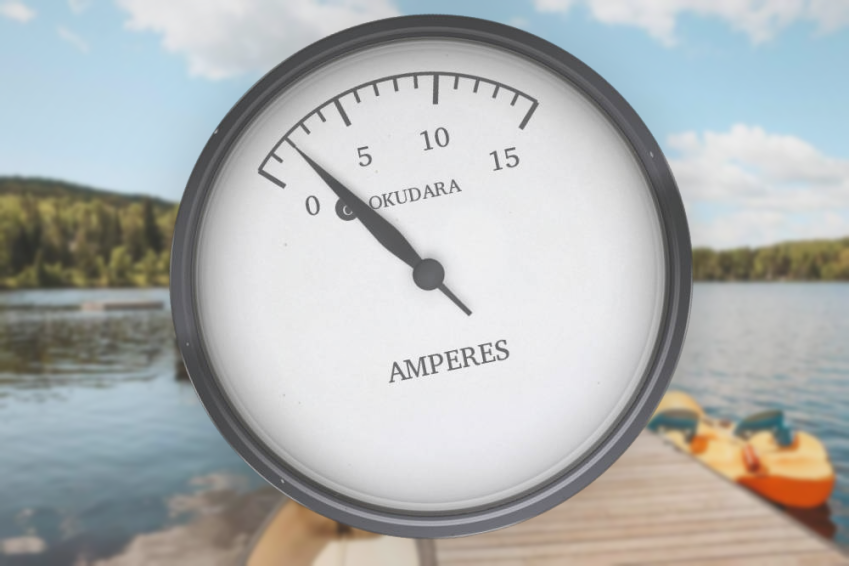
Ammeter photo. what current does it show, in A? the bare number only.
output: 2
